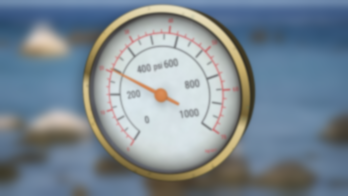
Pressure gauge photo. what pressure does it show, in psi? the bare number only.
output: 300
